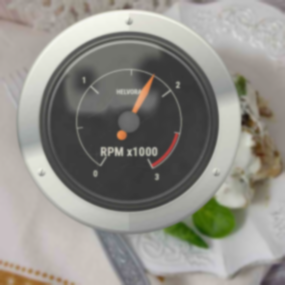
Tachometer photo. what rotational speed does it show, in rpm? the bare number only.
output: 1750
